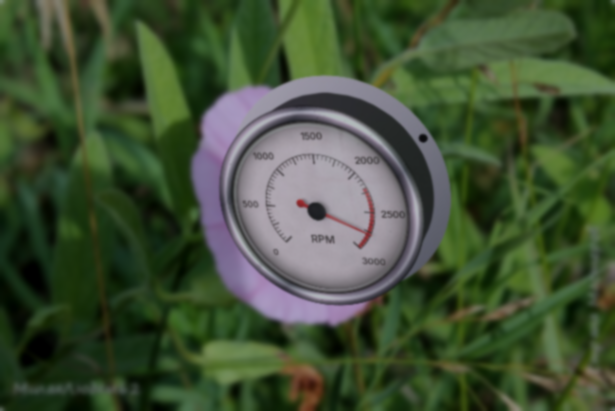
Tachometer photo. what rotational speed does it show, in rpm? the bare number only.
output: 2750
